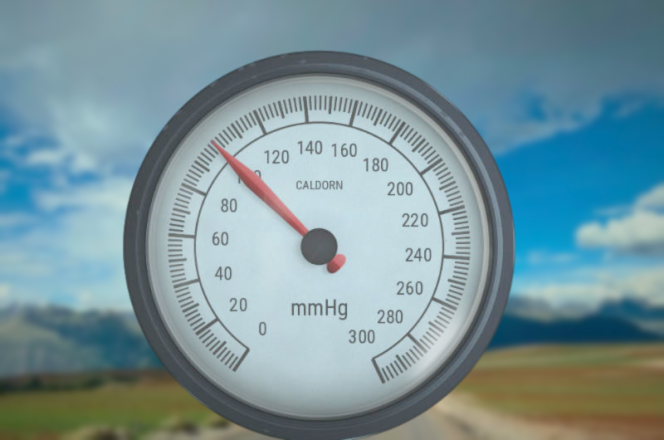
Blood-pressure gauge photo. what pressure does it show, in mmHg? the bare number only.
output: 100
